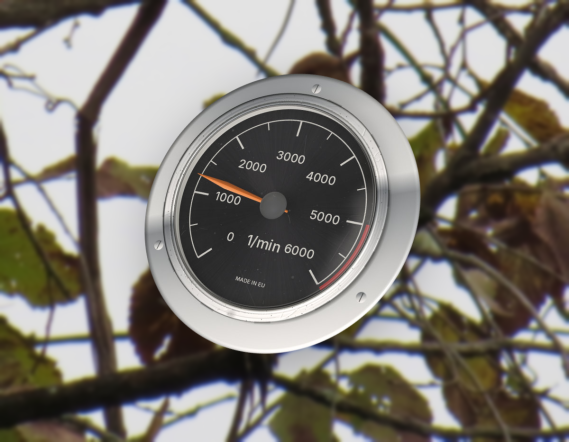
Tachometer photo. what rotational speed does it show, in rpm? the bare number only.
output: 1250
